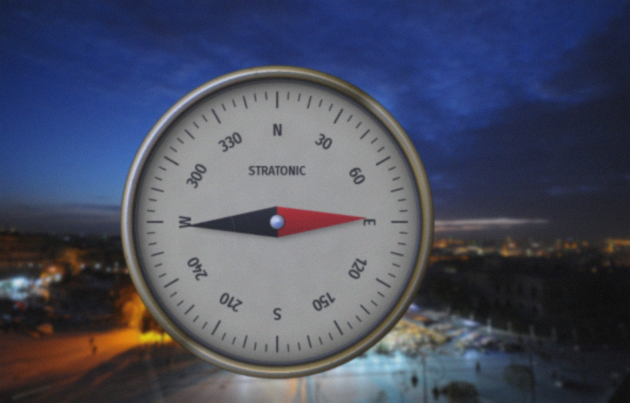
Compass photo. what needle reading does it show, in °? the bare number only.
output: 87.5
